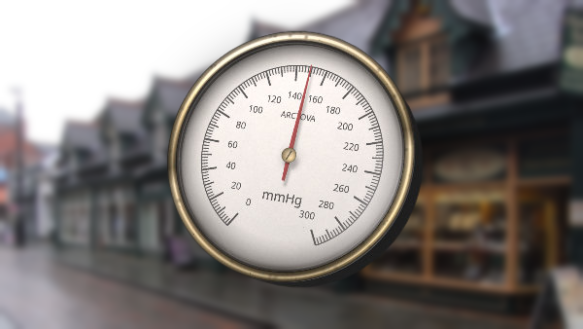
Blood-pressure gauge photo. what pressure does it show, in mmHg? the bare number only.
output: 150
